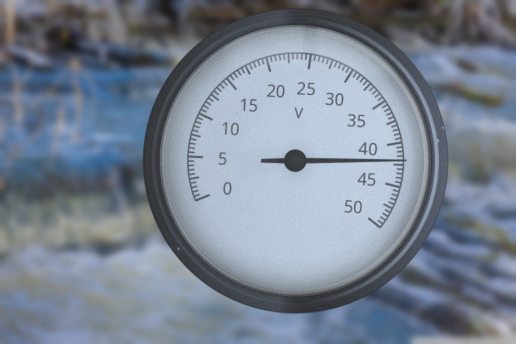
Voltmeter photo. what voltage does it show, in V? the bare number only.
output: 42
